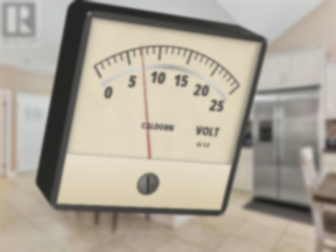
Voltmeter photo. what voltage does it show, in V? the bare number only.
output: 7
